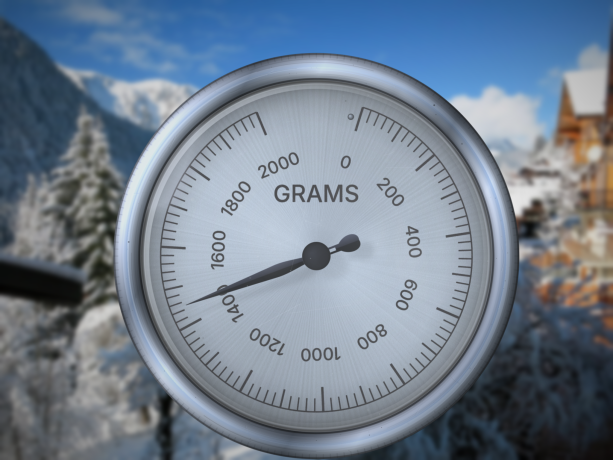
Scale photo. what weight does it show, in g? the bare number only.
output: 1450
